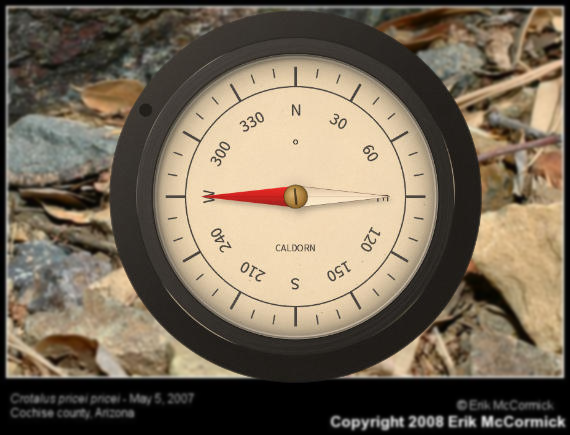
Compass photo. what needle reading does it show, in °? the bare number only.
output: 270
